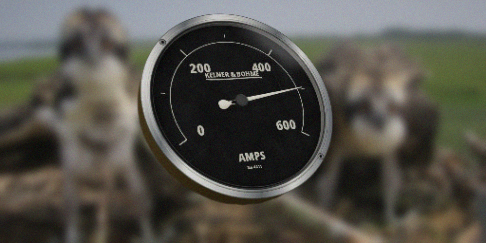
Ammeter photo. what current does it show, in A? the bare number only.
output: 500
